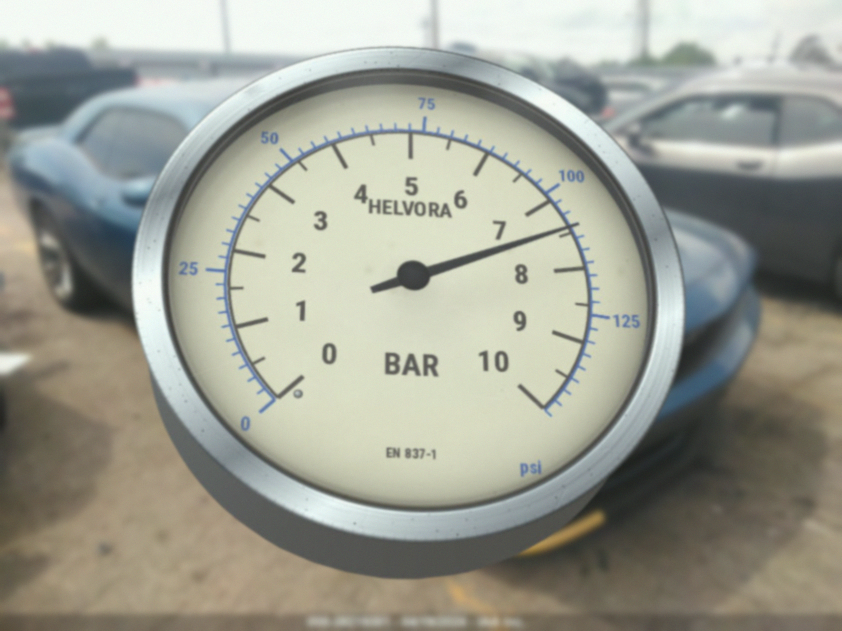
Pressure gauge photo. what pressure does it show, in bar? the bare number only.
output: 7.5
